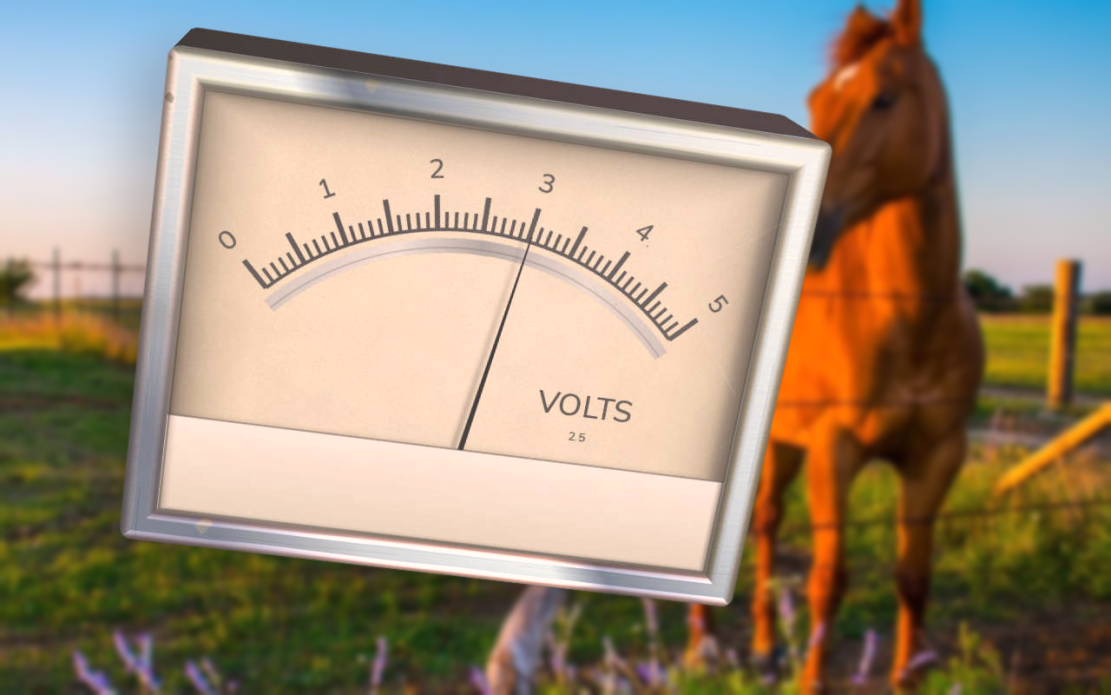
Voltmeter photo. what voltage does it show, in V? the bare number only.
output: 3
